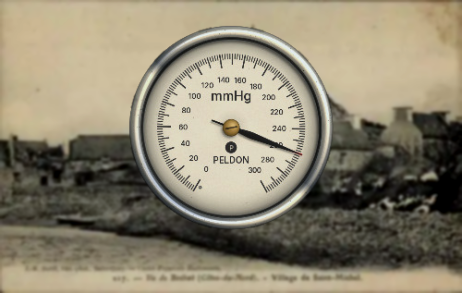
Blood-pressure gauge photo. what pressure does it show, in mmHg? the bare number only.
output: 260
